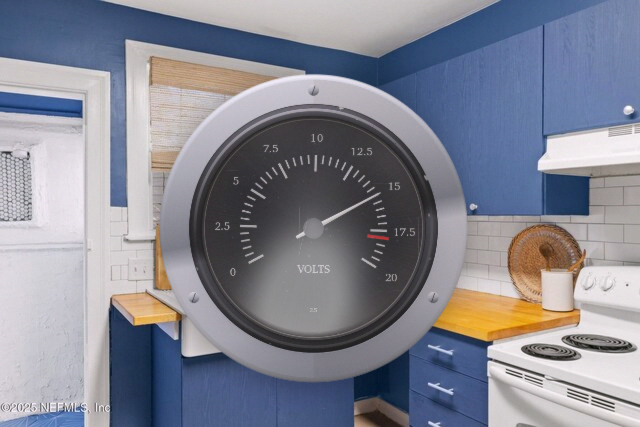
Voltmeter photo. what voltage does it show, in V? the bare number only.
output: 15
